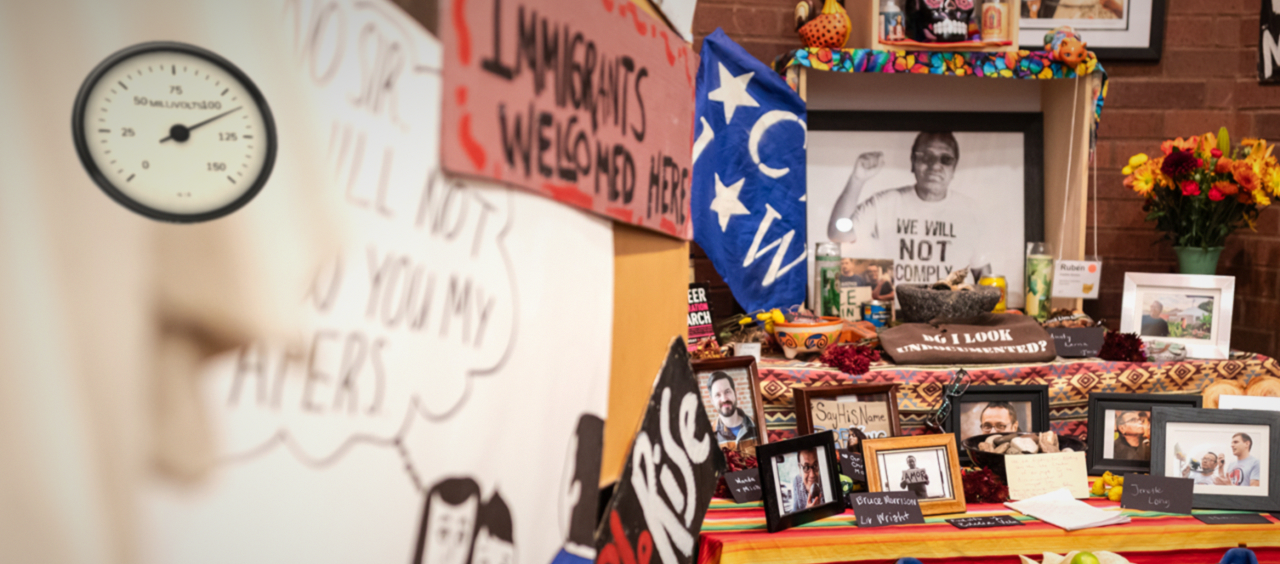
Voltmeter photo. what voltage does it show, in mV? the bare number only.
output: 110
